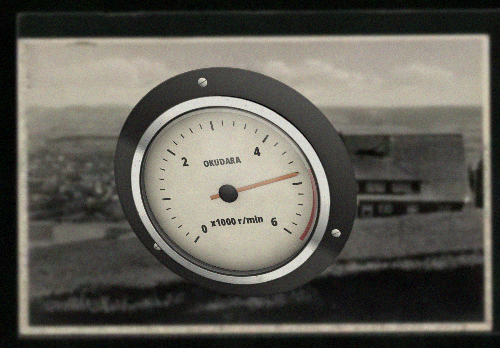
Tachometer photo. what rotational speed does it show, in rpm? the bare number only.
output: 4800
